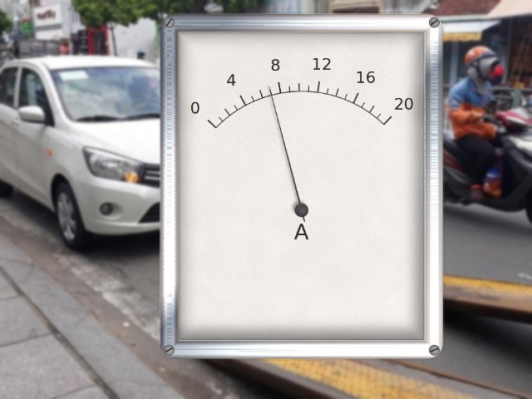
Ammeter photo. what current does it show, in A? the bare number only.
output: 7
